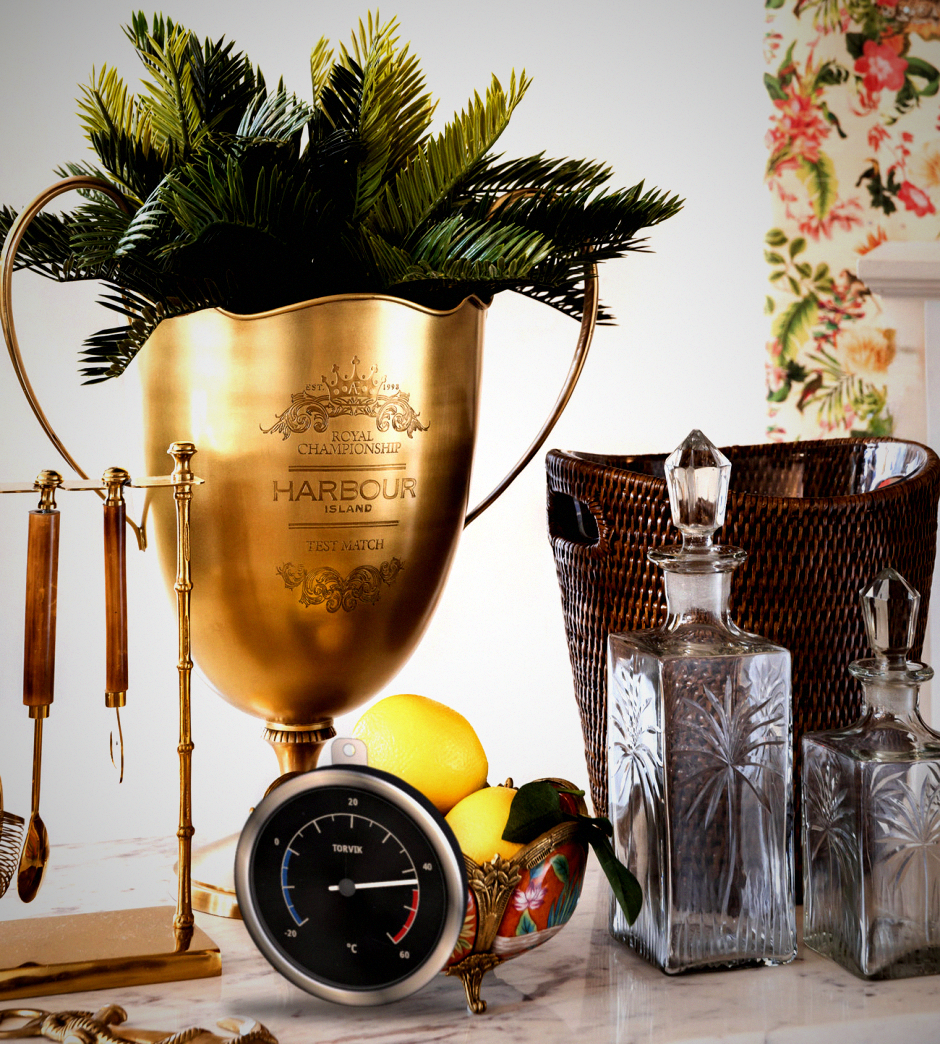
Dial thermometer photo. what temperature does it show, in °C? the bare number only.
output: 42.5
